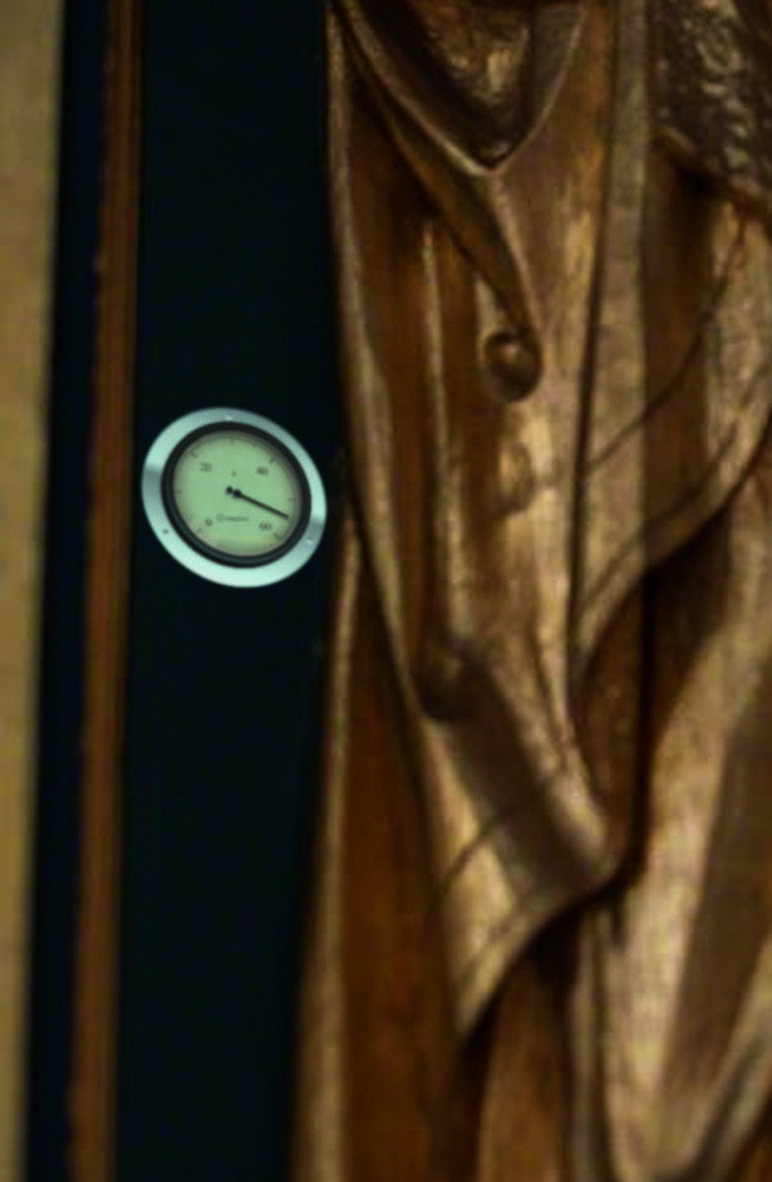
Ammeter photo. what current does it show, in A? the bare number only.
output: 55
